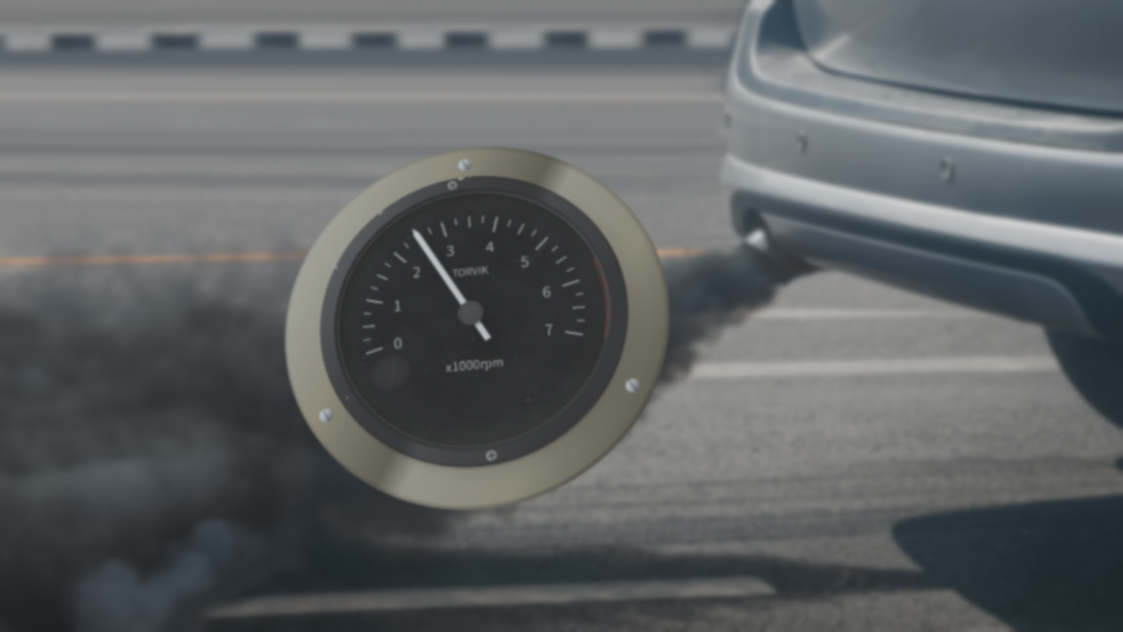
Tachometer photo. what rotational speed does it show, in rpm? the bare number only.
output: 2500
